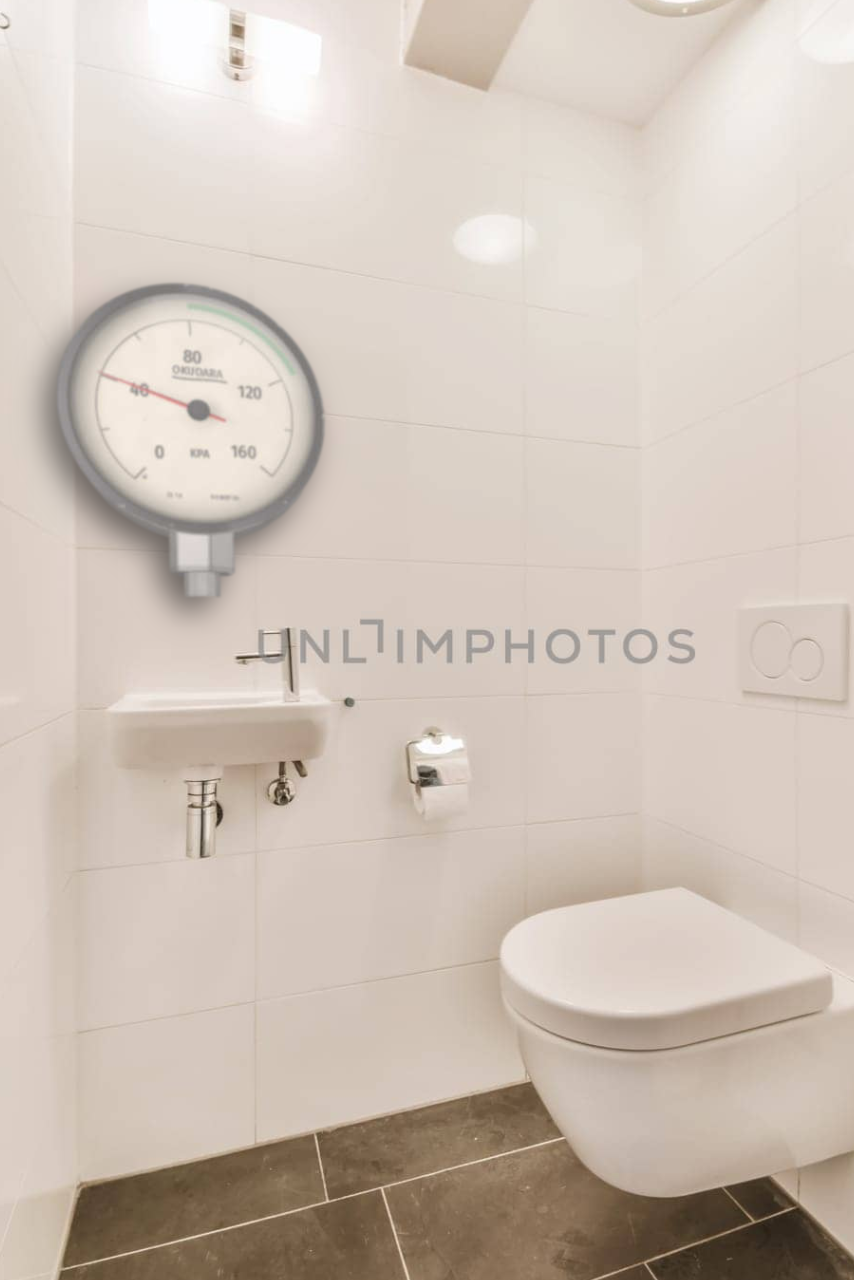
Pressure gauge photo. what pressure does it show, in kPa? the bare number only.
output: 40
